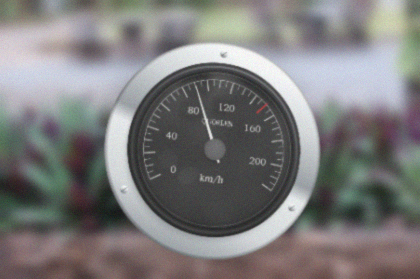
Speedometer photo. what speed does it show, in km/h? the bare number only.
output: 90
